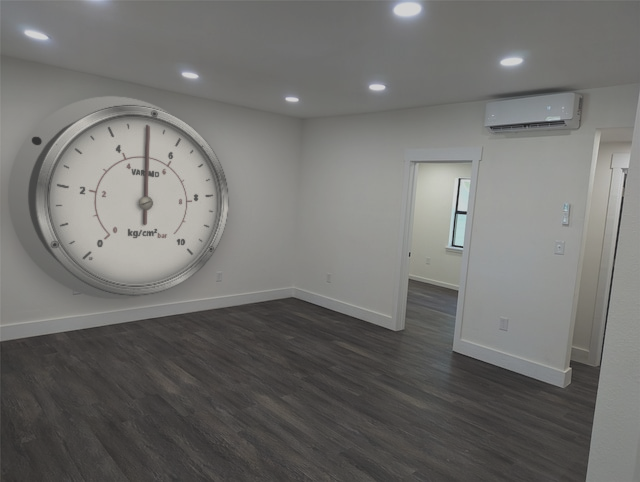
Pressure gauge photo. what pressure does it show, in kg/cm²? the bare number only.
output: 5
